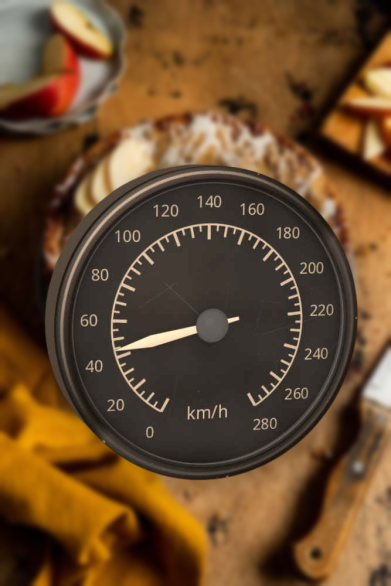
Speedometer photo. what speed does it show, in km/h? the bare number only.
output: 45
